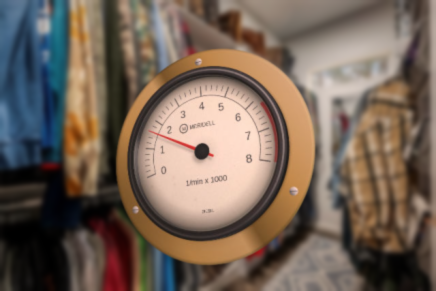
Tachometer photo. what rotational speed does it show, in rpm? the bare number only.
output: 1600
